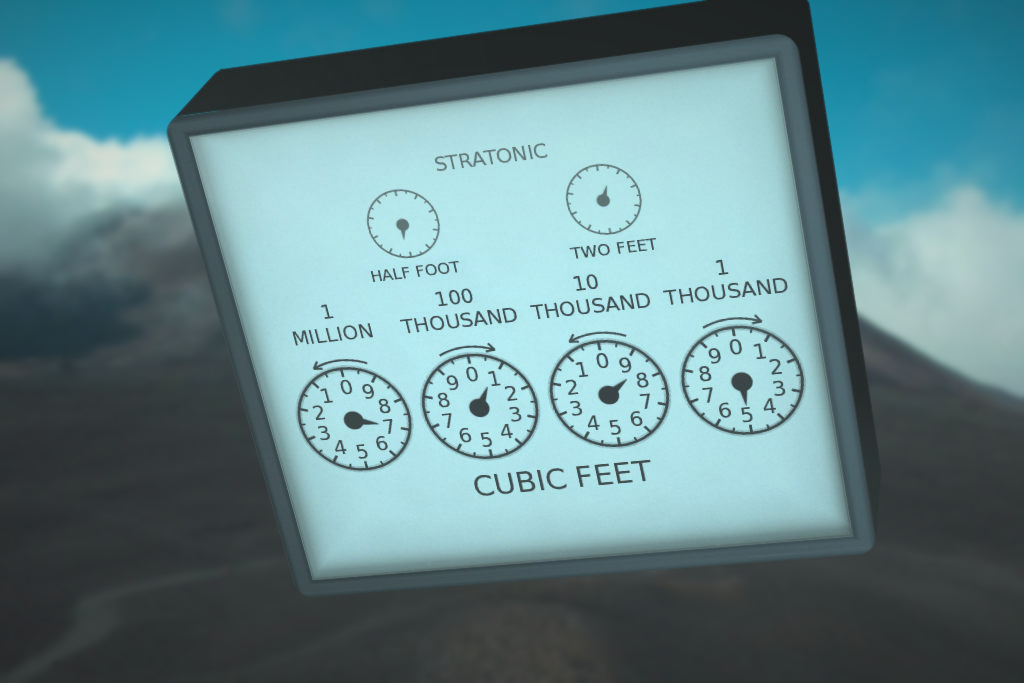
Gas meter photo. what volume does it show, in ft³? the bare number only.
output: 708500
